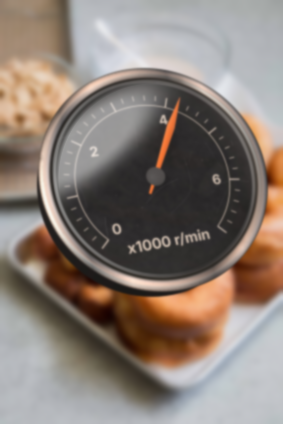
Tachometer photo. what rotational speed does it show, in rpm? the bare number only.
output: 4200
